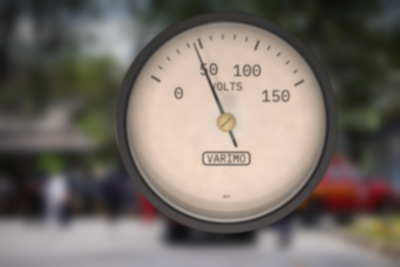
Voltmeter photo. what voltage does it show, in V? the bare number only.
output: 45
